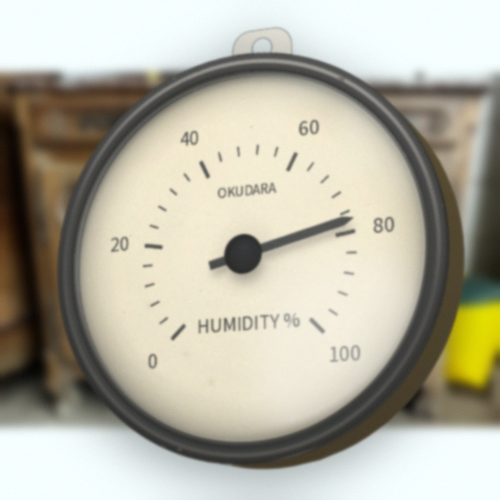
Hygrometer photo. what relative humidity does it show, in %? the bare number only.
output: 78
